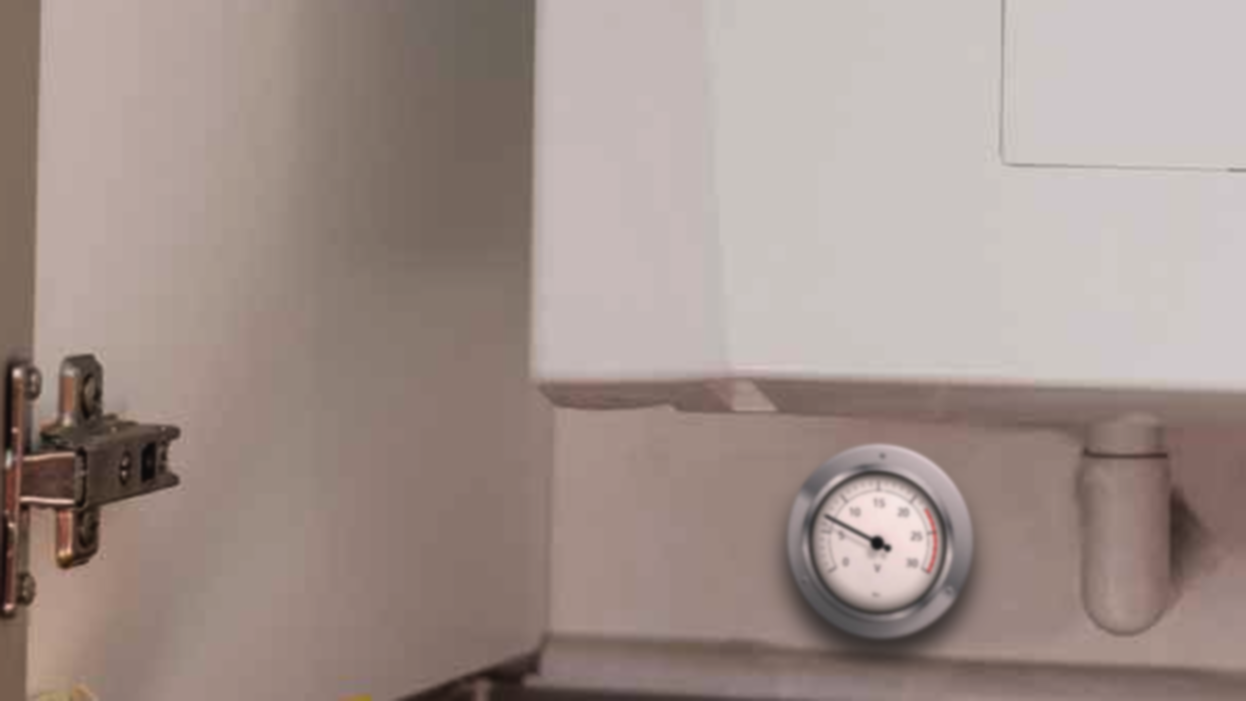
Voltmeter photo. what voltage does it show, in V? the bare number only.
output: 7
